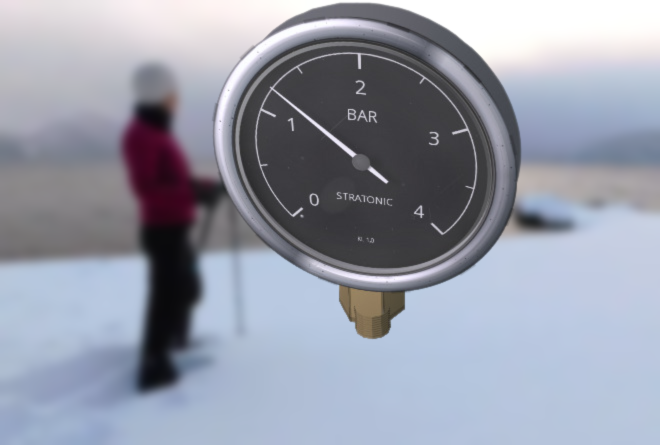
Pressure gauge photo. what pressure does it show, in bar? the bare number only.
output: 1.25
